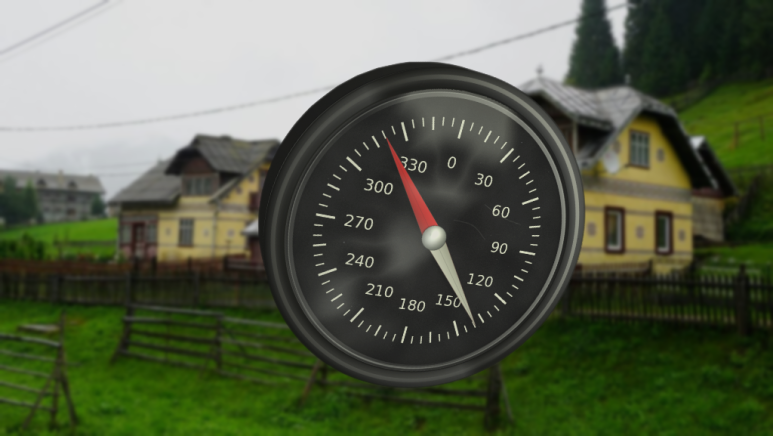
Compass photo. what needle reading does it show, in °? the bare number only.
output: 320
